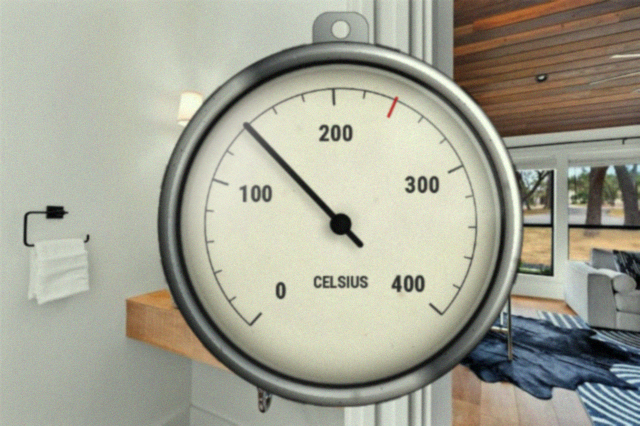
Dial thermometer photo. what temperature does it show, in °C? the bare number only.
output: 140
